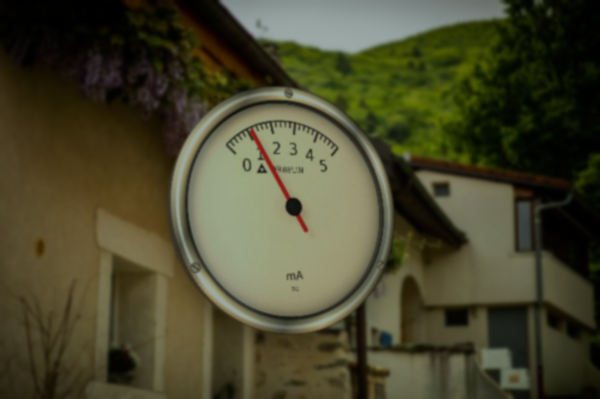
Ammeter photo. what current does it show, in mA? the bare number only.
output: 1
